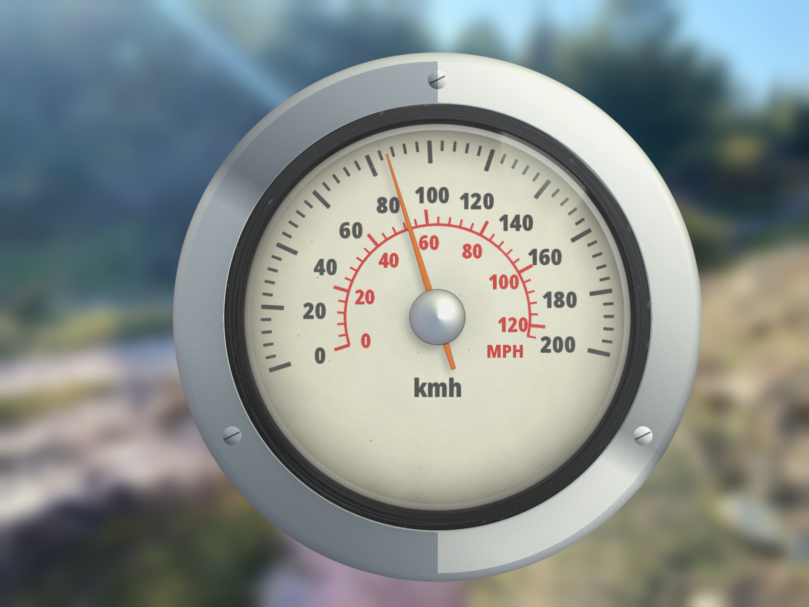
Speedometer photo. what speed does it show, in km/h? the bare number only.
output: 86
